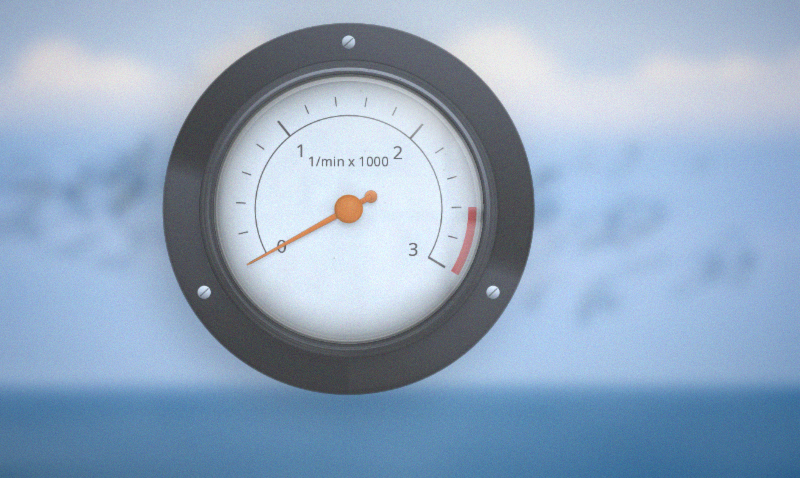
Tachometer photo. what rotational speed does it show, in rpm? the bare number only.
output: 0
